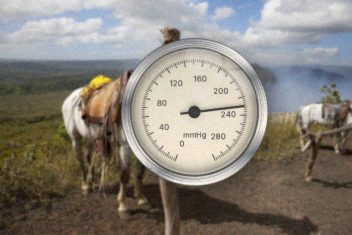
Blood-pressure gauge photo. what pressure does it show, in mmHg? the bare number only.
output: 230
